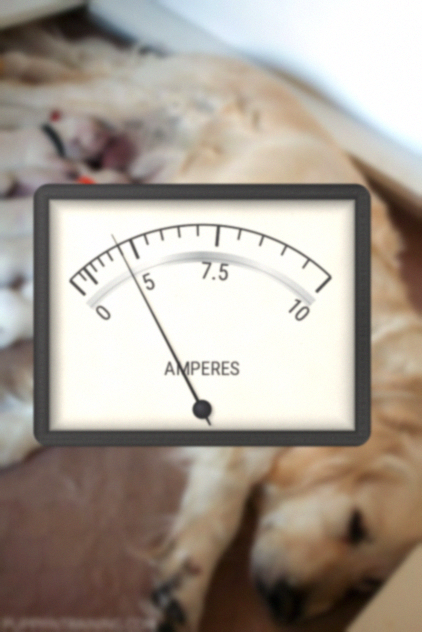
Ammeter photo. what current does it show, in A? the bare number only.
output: 4.5
